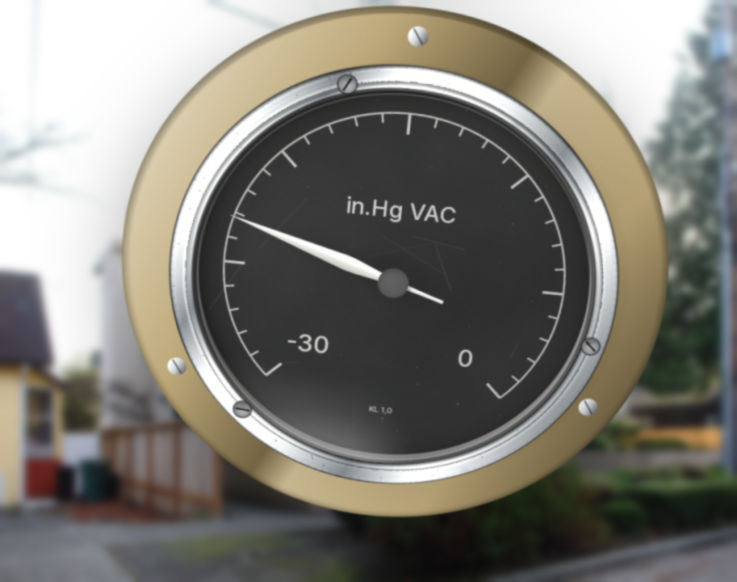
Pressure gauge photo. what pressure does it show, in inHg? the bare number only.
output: -23
